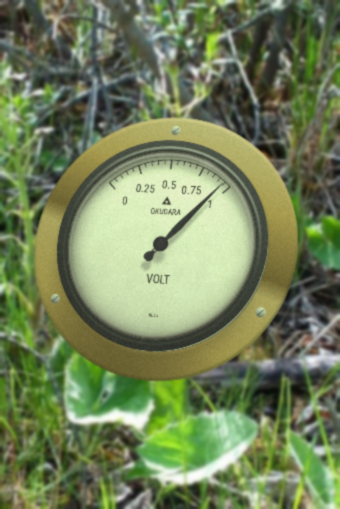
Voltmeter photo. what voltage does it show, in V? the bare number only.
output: 0.95
